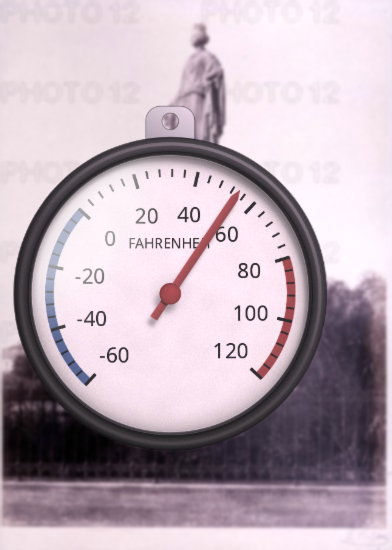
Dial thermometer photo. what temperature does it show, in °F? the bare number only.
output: 54
